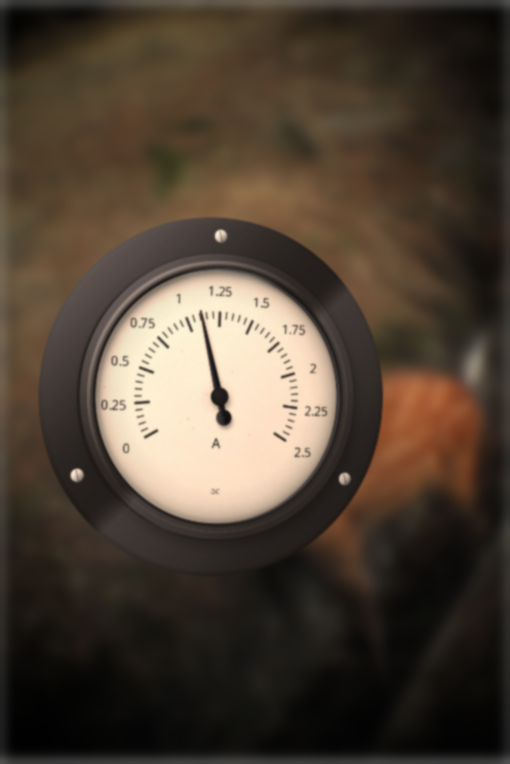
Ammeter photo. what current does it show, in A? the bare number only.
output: 1.1
